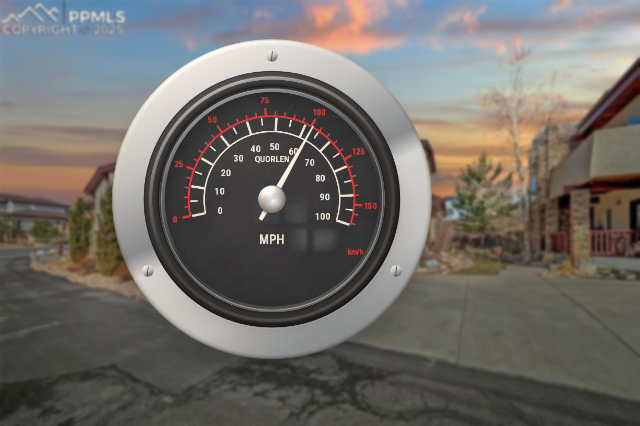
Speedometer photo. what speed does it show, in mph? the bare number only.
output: 62.5
